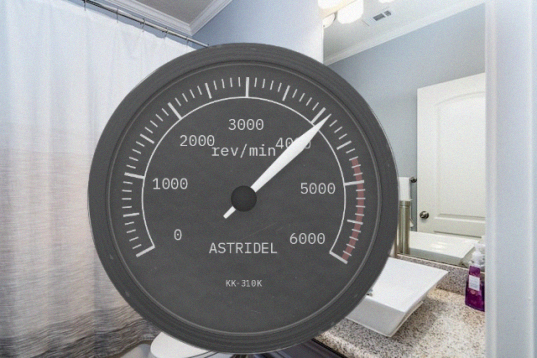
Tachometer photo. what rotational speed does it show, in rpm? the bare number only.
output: 4100
